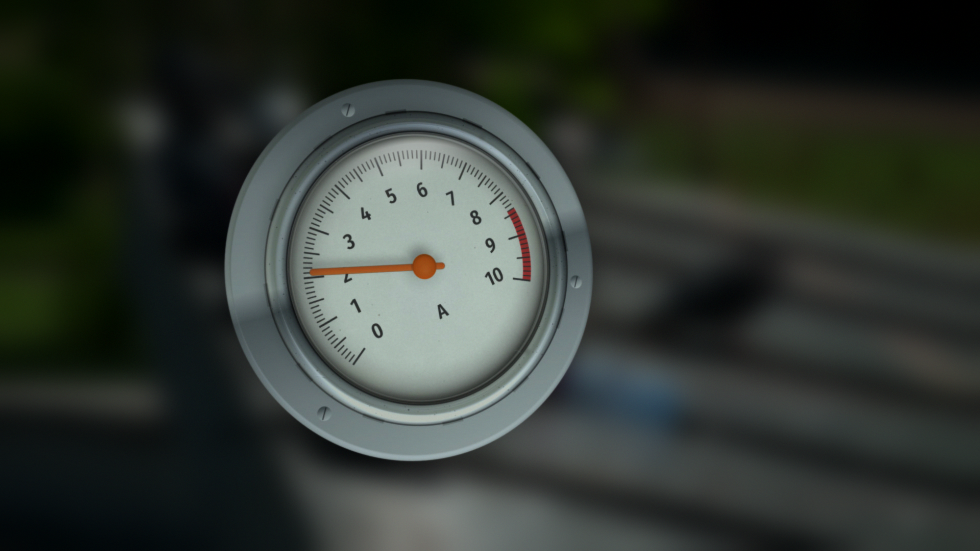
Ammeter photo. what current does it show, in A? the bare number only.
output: 2.1
